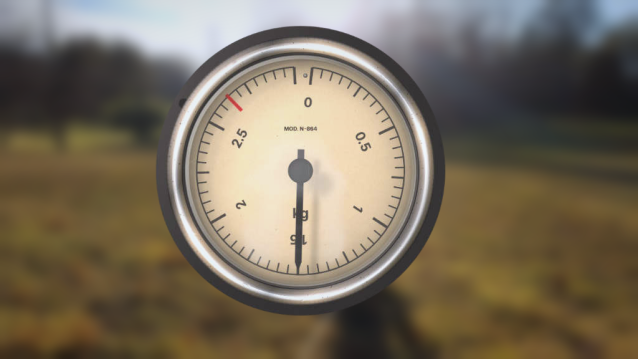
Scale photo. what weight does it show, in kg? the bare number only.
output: 1.5
